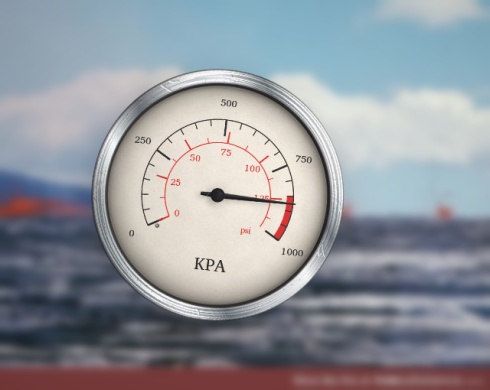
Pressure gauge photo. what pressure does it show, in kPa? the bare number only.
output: 875
